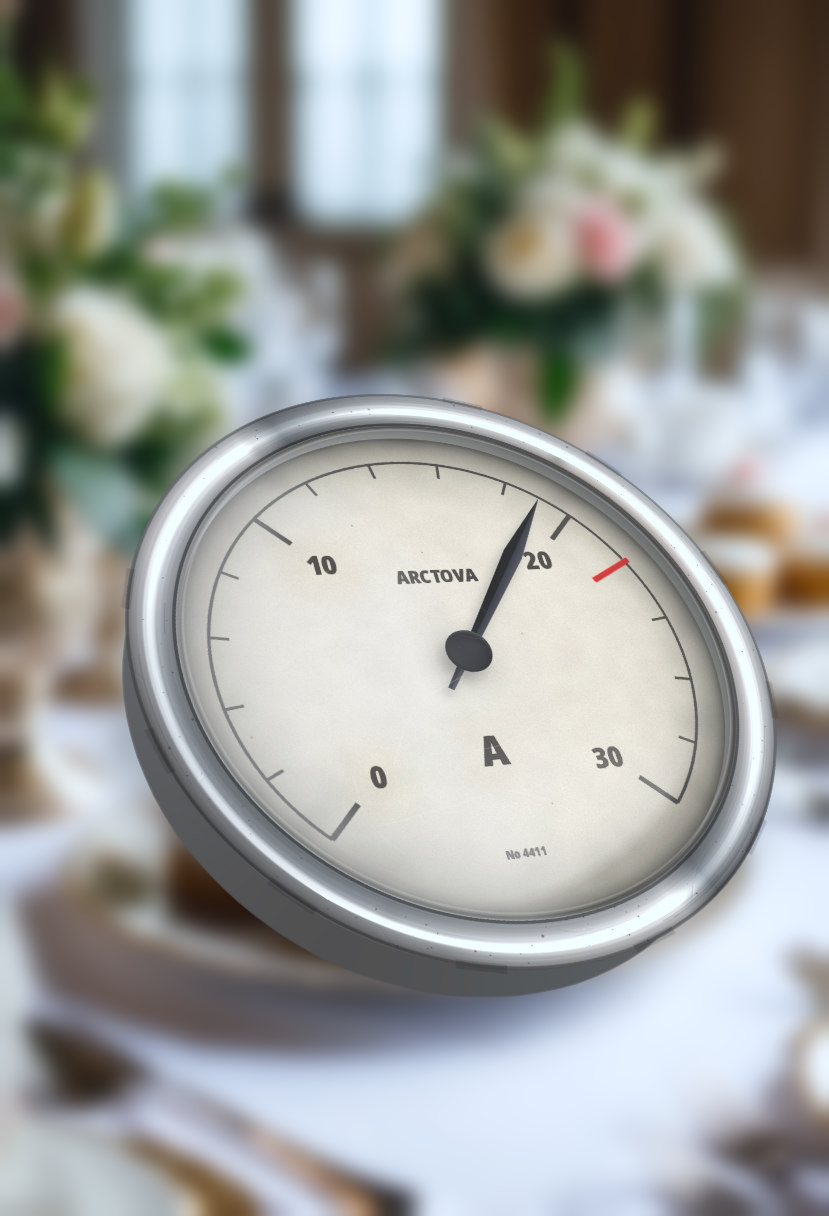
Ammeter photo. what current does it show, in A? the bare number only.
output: 19
